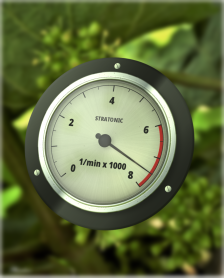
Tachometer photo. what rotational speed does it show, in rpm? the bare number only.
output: 7500
